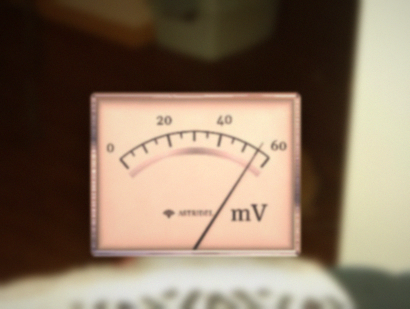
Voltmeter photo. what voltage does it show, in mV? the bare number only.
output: 55
